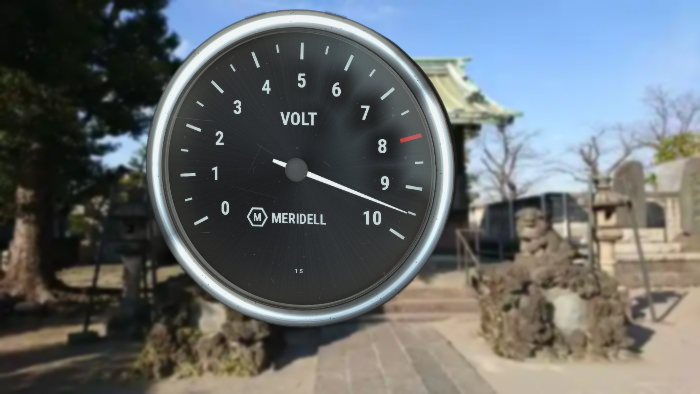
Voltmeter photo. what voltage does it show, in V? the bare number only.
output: 9.5
